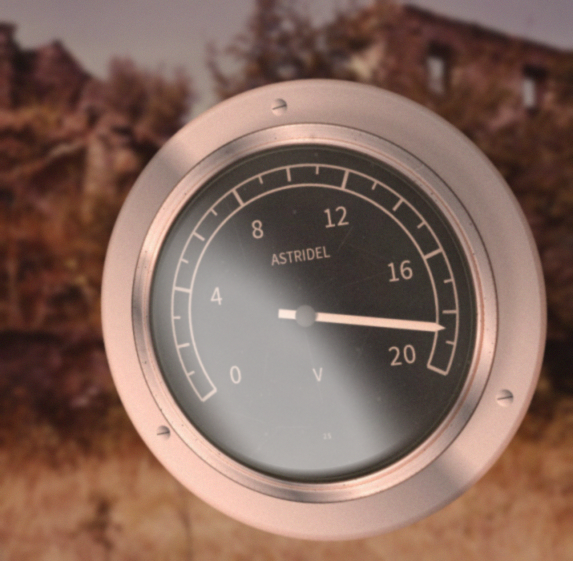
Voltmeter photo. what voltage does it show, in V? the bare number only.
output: 18.5
